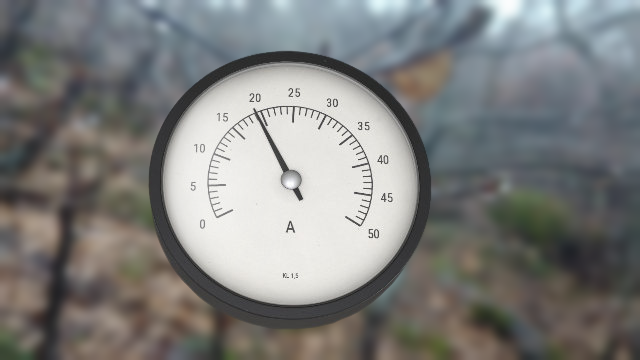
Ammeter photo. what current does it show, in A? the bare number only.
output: 19
